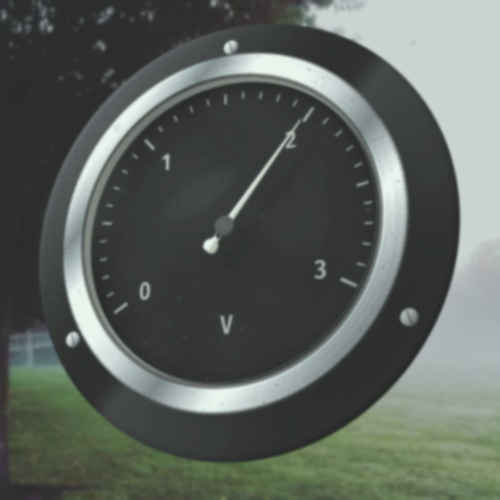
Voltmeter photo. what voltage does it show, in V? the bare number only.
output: 2
